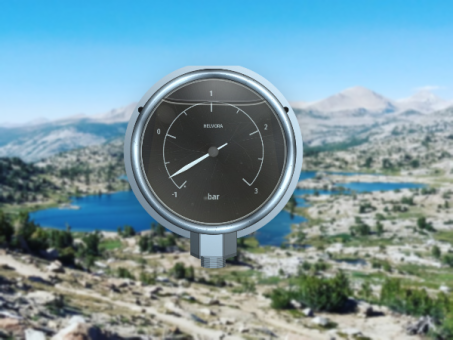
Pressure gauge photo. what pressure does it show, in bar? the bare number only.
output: -0.75
